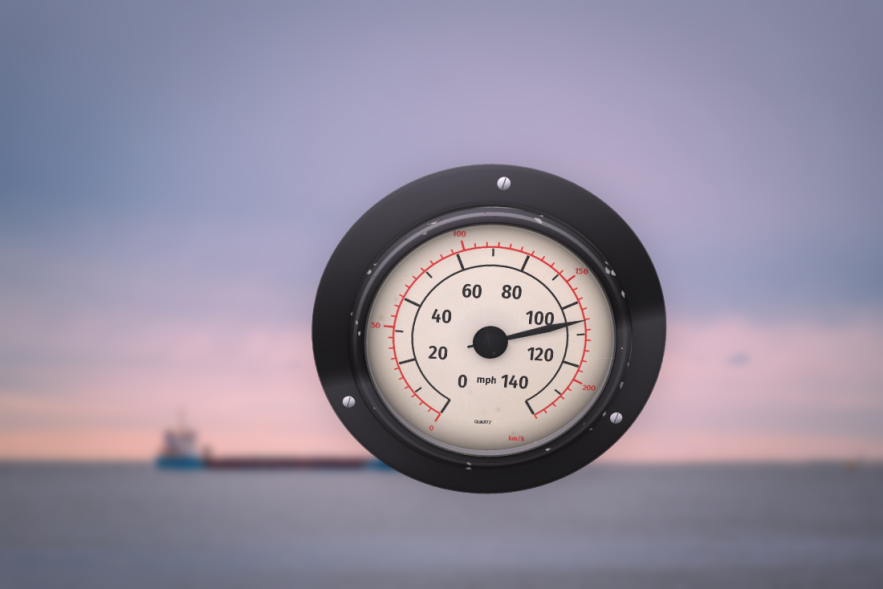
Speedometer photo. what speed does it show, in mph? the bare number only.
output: 105
